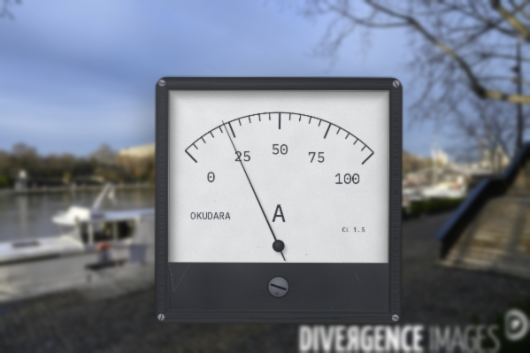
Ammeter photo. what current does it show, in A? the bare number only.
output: 22.5
